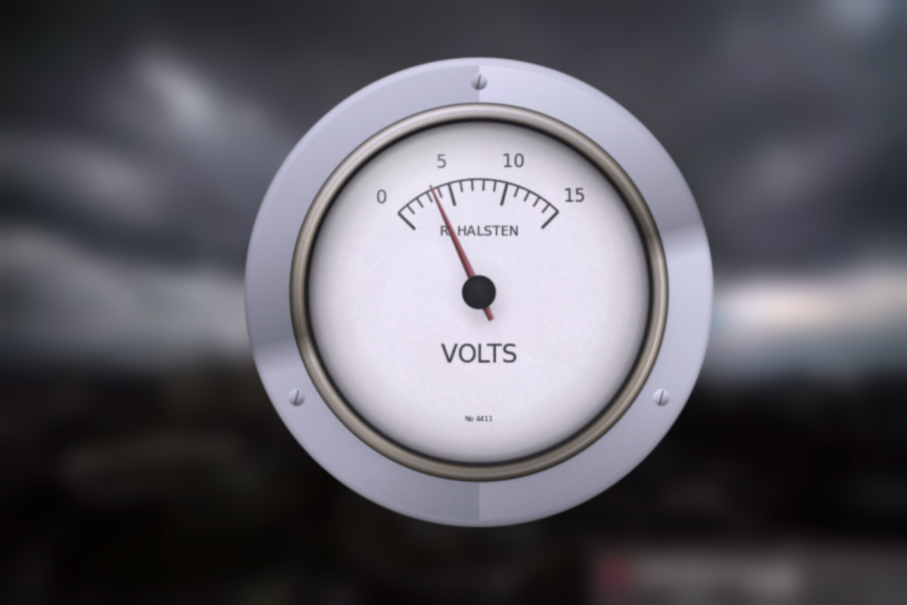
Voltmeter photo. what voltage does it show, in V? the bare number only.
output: 3.5
